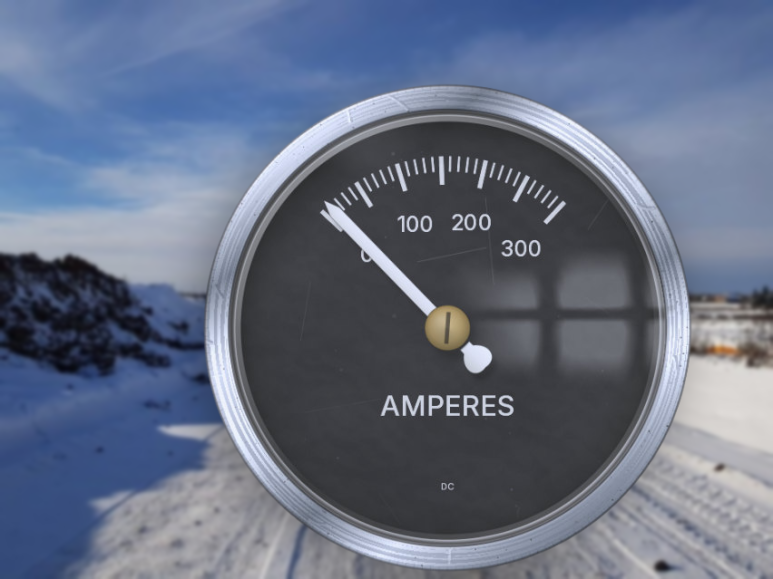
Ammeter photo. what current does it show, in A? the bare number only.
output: 10
